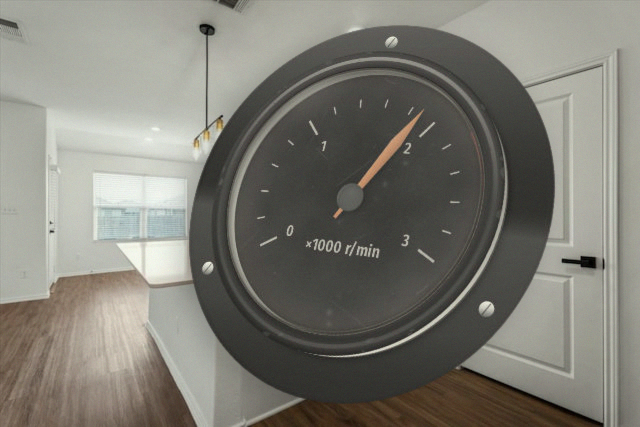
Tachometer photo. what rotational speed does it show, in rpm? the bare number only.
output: 1900
